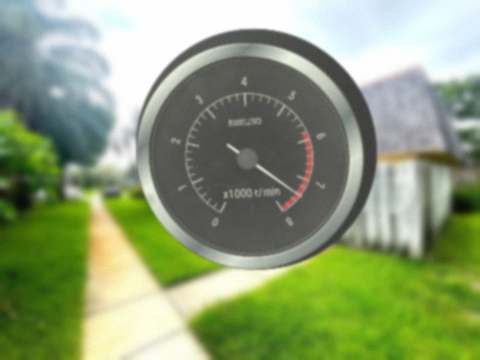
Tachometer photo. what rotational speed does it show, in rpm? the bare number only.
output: 7400
